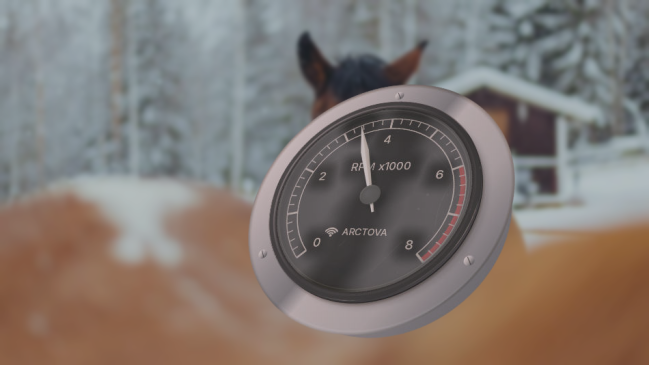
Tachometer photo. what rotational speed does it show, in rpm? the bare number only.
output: 3400
